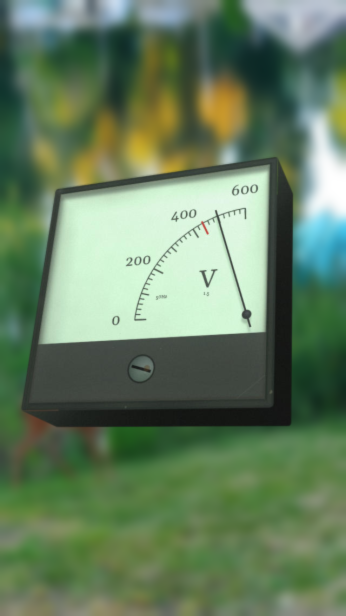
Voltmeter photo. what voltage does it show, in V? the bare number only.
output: 500
